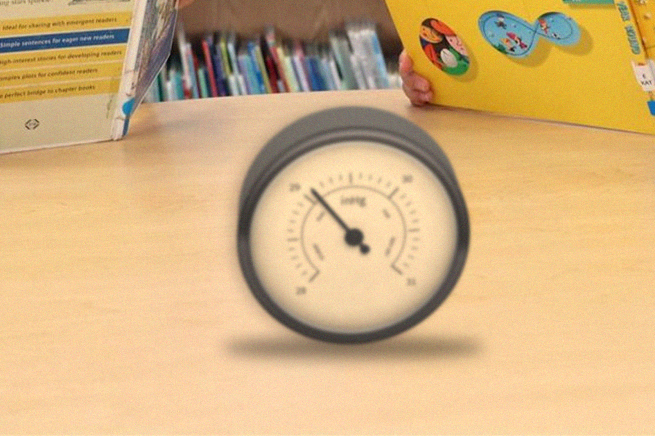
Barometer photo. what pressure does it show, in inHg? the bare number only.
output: 29.1
